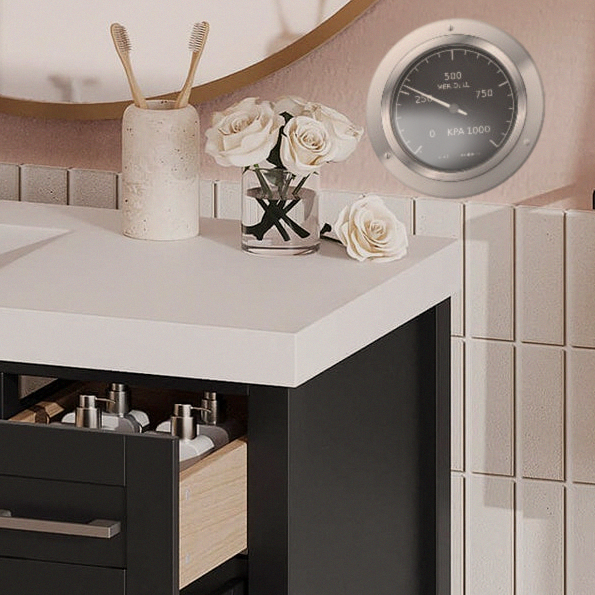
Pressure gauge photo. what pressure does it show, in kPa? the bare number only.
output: 275
